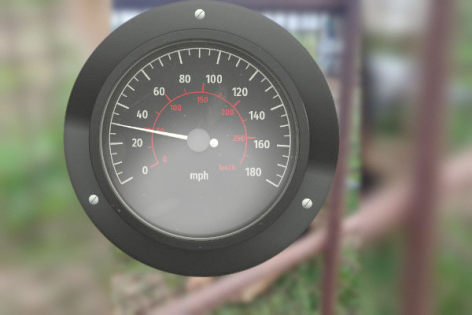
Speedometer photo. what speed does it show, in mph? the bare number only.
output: 30
